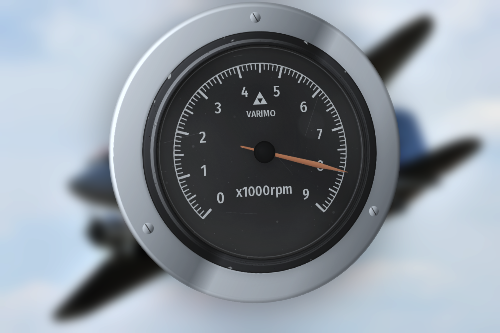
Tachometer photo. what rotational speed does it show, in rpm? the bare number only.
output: 8000
